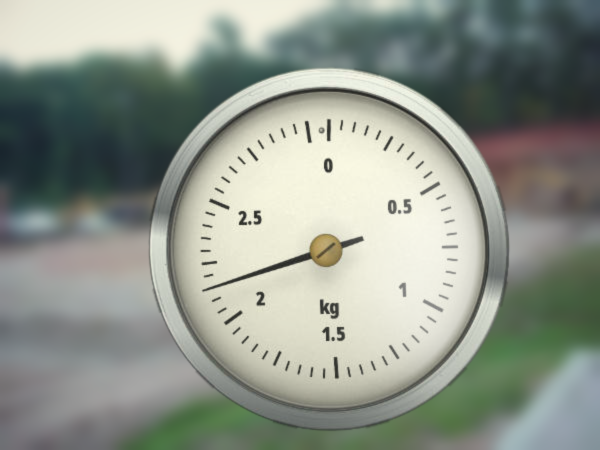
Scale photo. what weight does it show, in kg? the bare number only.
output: 2.15
